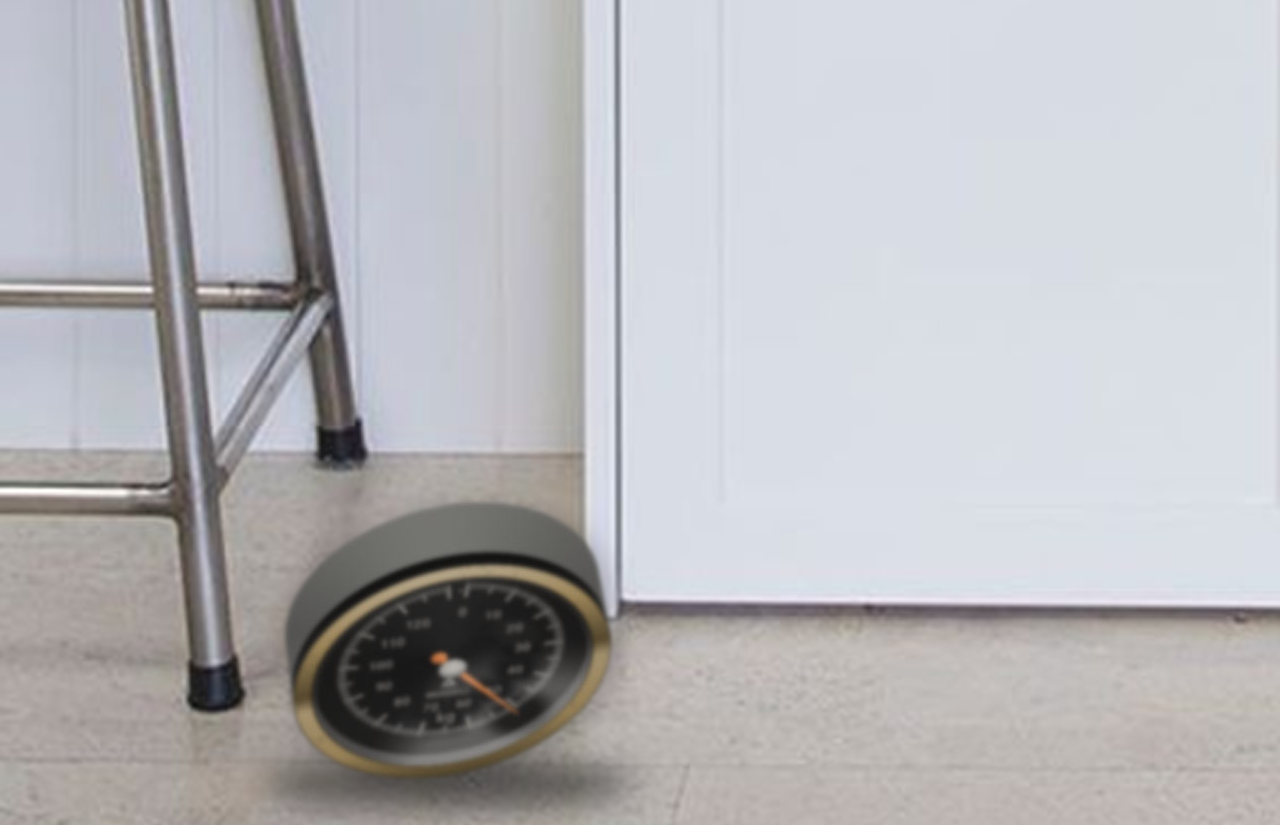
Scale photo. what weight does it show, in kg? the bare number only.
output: 50
